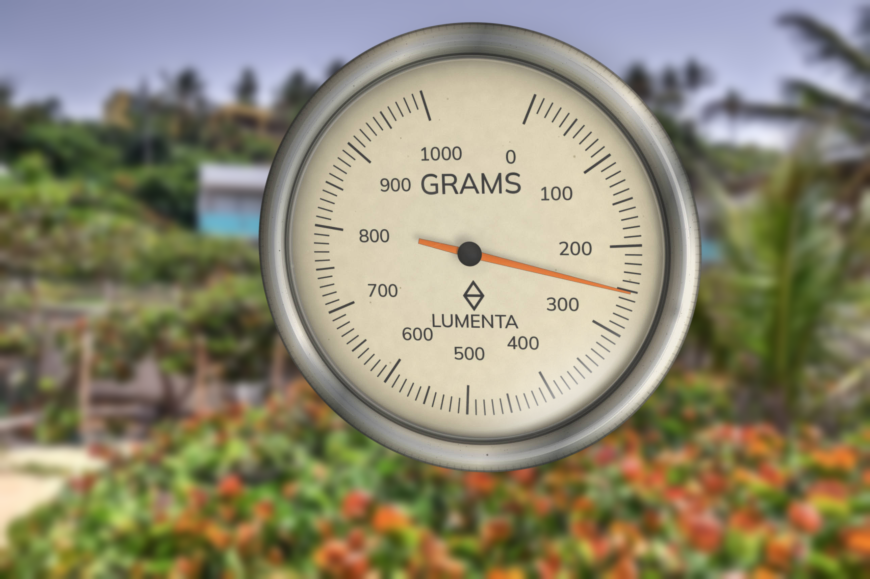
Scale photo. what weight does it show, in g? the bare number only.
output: 250
